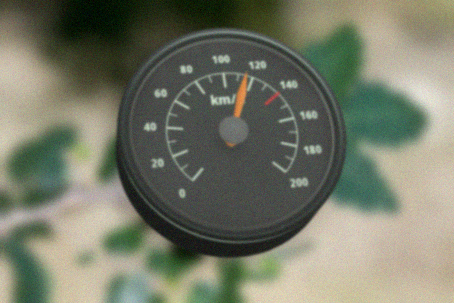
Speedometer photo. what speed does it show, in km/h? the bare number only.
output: 115
